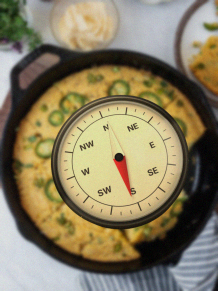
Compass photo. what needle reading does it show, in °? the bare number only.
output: 185
